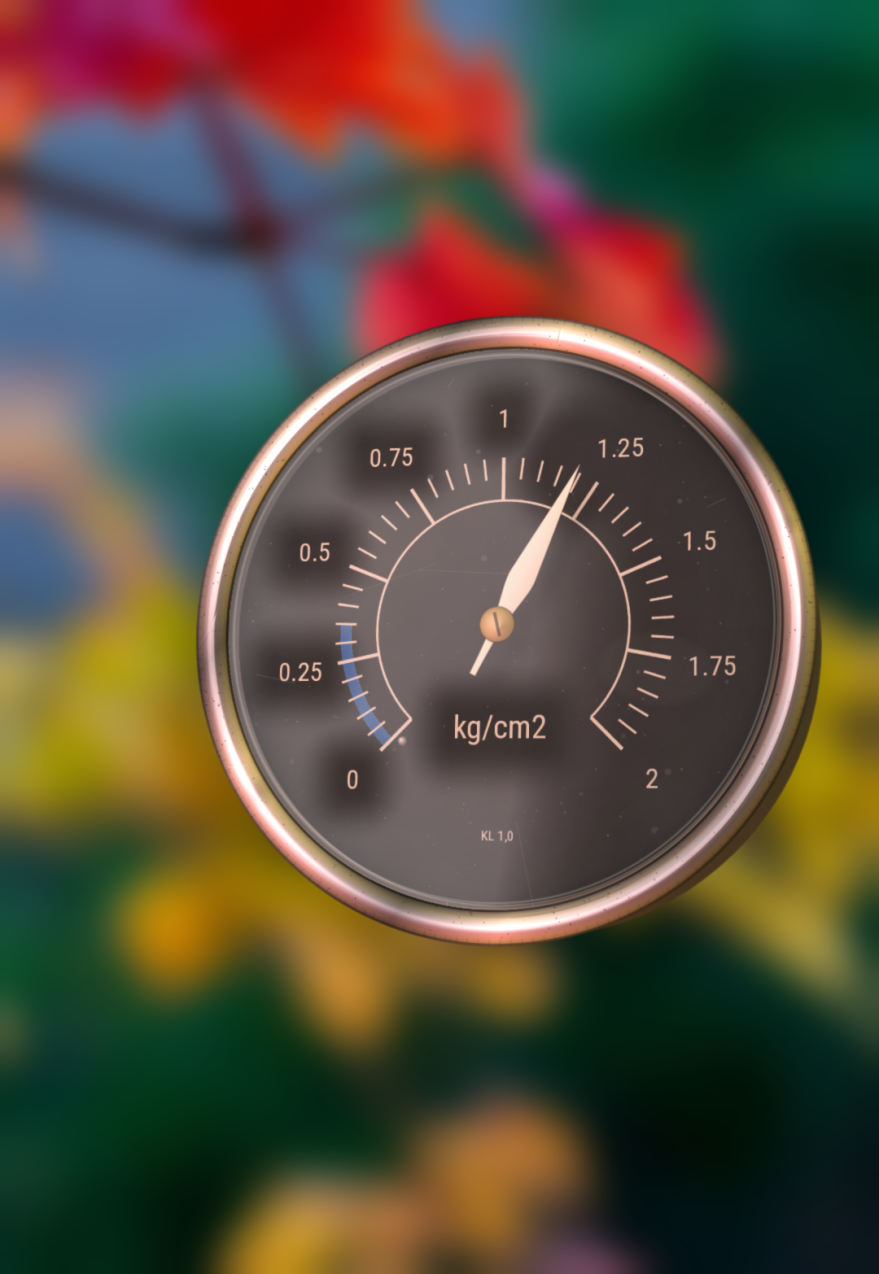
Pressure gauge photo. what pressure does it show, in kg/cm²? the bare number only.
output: 1.2
